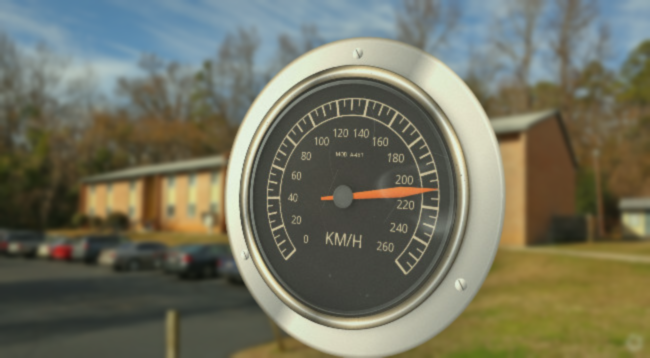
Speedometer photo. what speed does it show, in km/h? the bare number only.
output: 210
